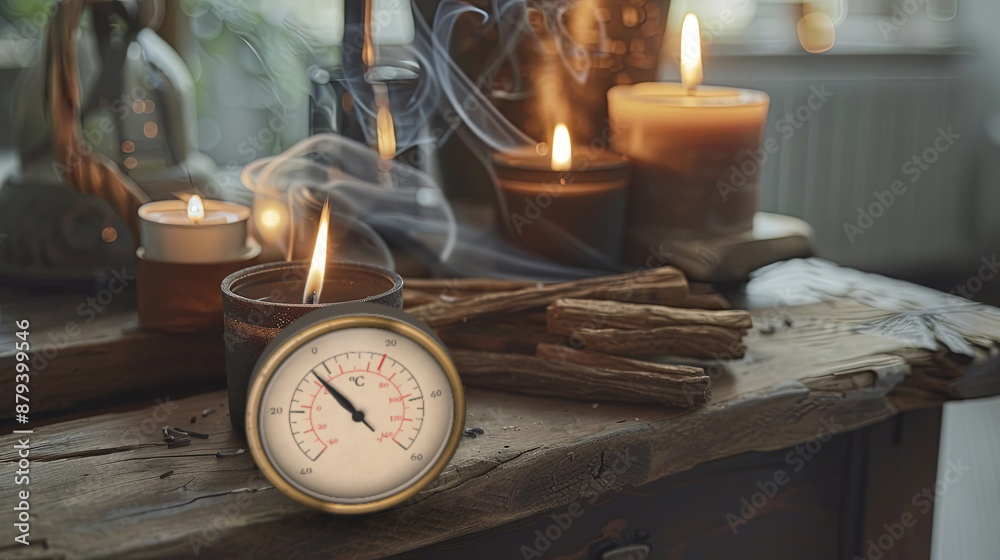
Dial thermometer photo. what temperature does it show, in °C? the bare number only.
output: -4
